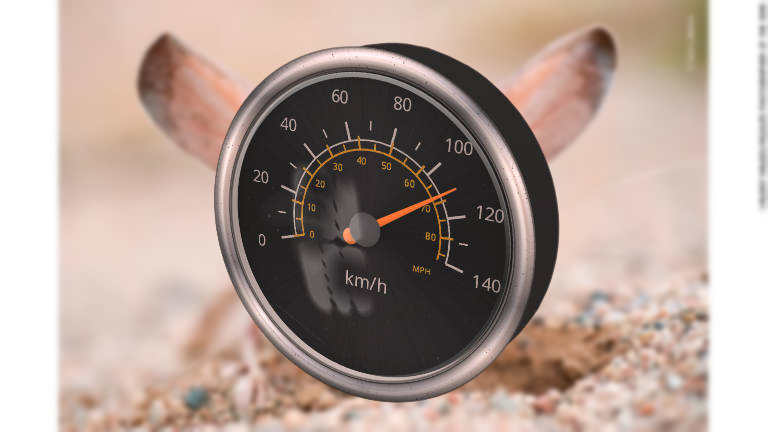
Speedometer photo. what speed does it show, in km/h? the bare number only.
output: 110
